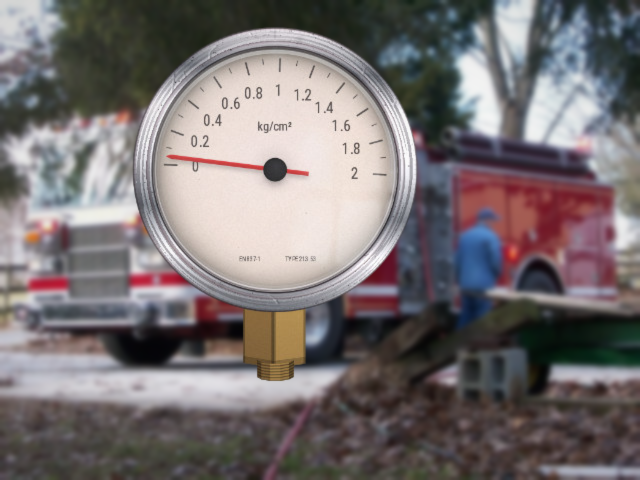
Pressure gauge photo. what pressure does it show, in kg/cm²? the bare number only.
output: 0.05
